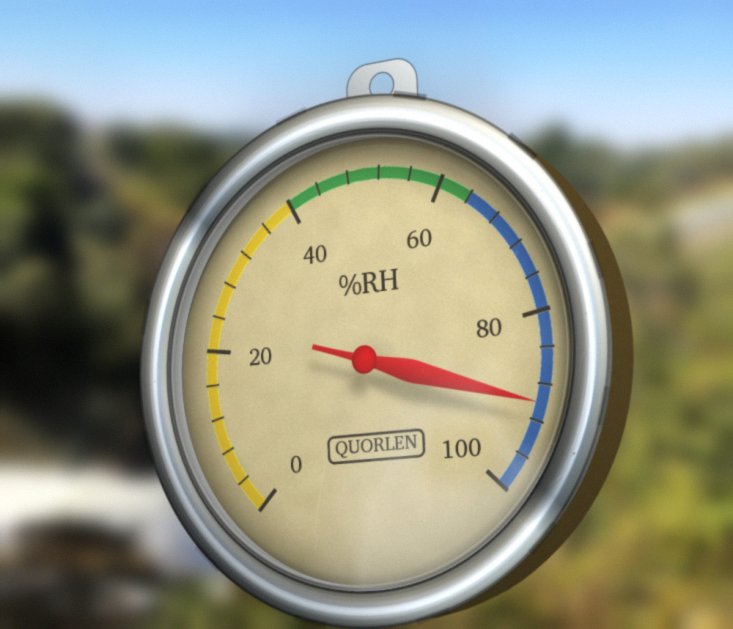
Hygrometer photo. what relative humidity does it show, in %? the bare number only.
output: 90
